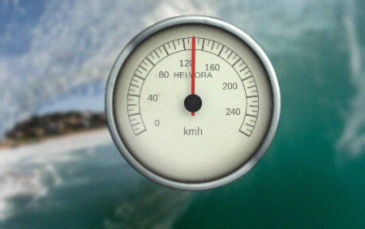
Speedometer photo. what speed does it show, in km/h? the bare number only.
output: 130
